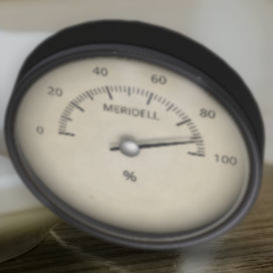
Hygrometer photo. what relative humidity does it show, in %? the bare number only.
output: 90
